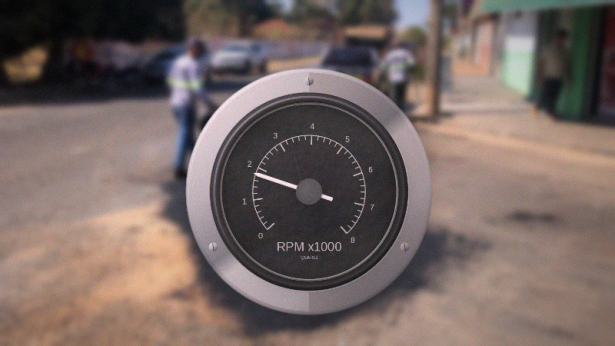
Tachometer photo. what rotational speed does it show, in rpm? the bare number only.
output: 1800
